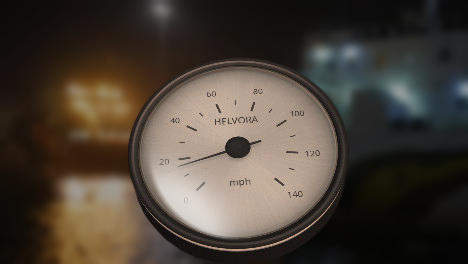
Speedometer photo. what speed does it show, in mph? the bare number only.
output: 15
